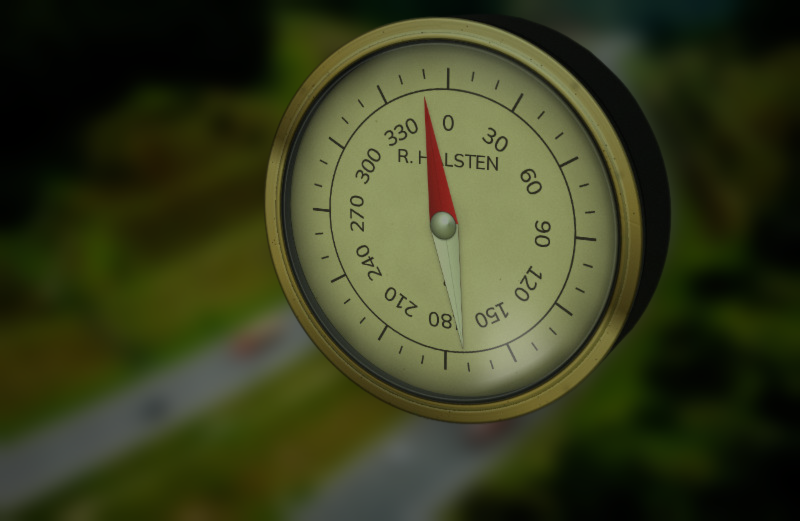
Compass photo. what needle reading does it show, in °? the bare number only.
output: 350
